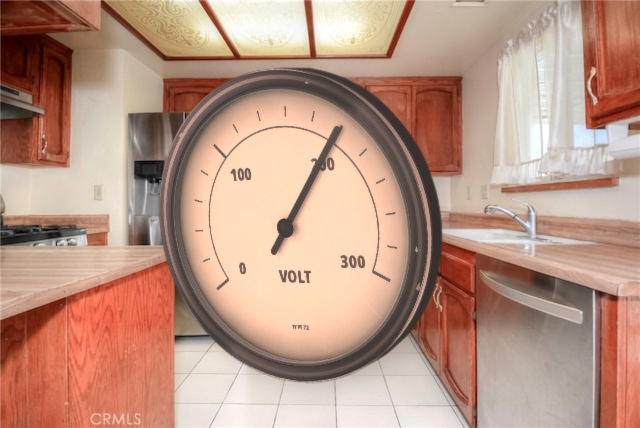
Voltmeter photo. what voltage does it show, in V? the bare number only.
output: 200
